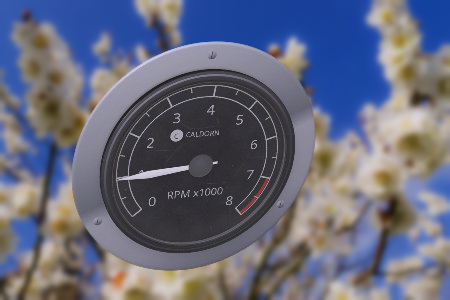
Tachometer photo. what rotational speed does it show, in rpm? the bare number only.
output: 1000
